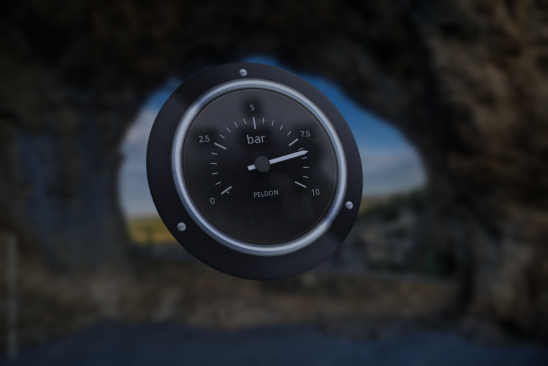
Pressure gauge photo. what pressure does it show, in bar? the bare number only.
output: 8.25
